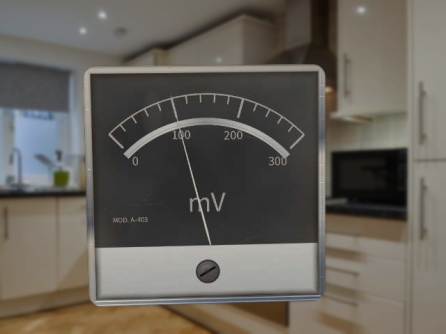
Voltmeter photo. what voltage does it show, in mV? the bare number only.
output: 100
